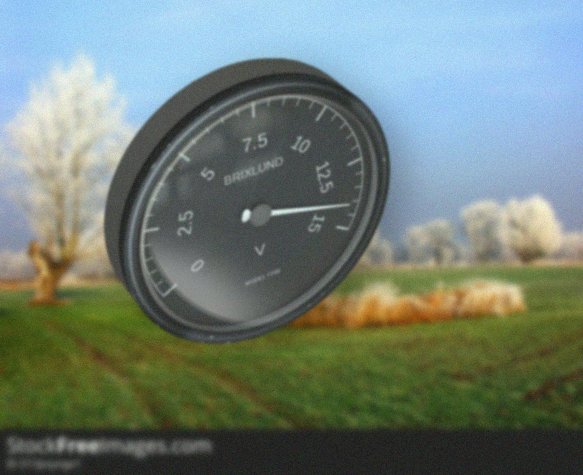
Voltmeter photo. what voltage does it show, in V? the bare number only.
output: 14
